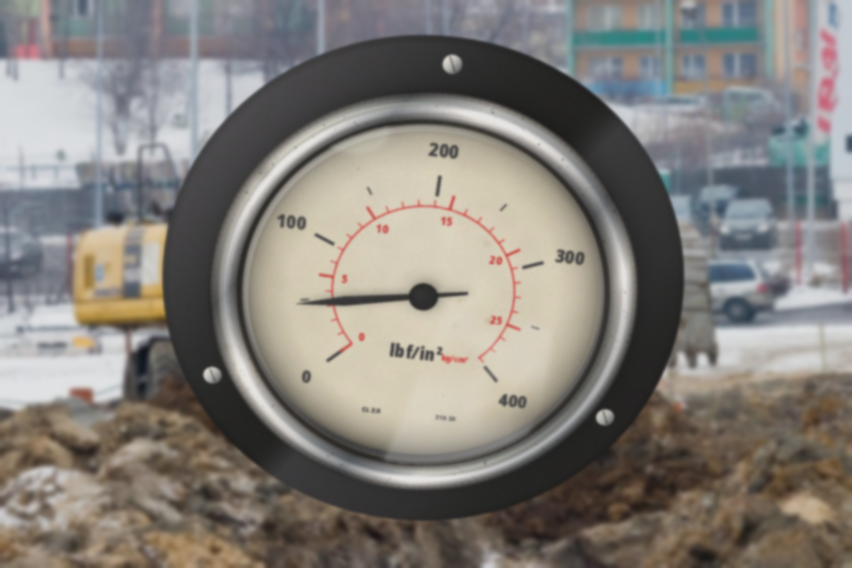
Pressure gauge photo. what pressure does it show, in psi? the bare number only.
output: 50
